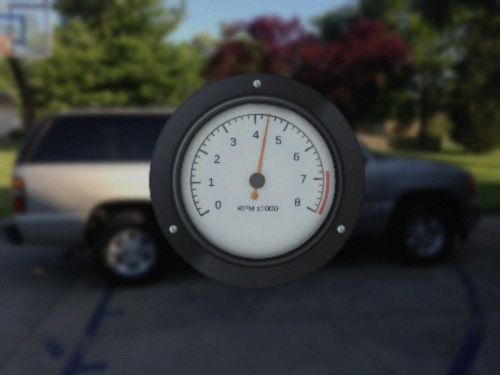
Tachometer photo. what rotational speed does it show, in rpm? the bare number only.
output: 4400
